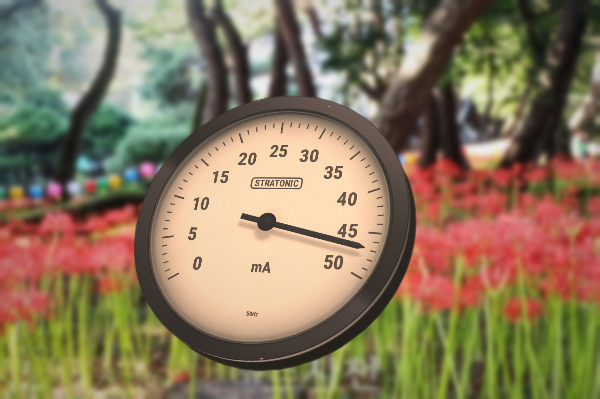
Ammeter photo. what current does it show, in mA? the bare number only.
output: 47
